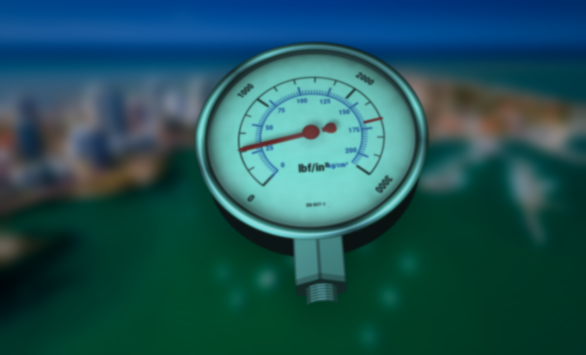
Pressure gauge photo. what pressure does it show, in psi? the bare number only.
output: 400
